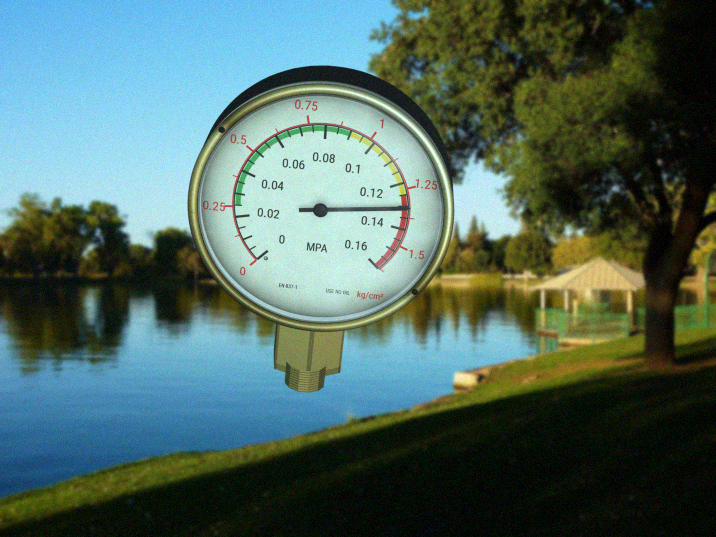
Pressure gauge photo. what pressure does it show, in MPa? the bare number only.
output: 0.13
